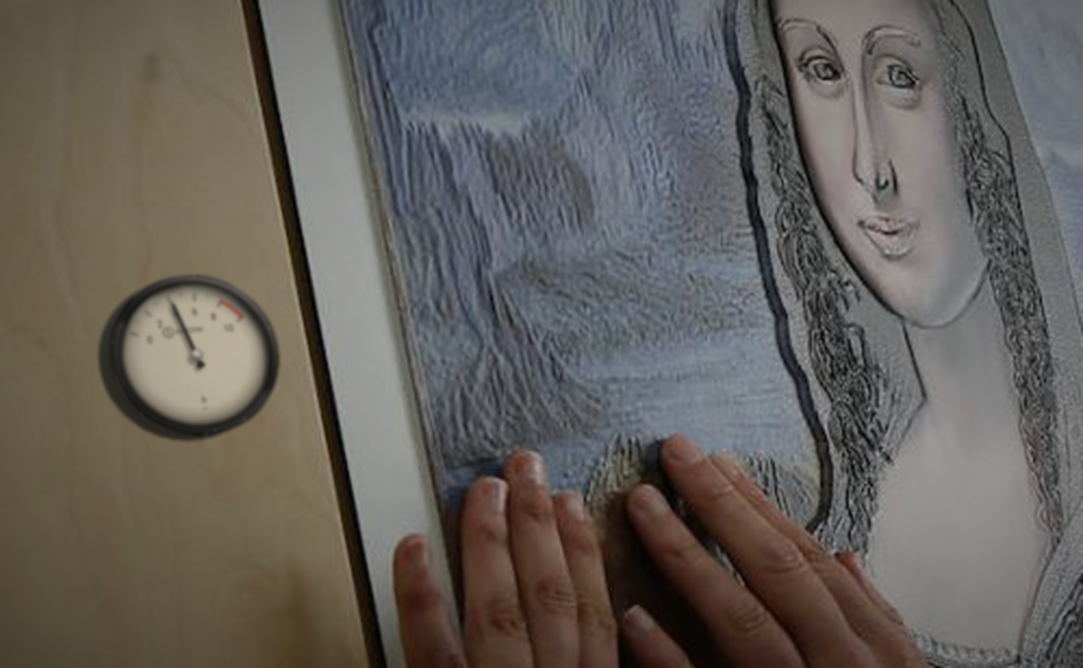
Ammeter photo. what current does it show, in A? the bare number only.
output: 4
